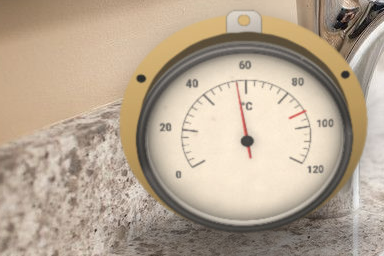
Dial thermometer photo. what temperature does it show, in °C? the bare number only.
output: 56
